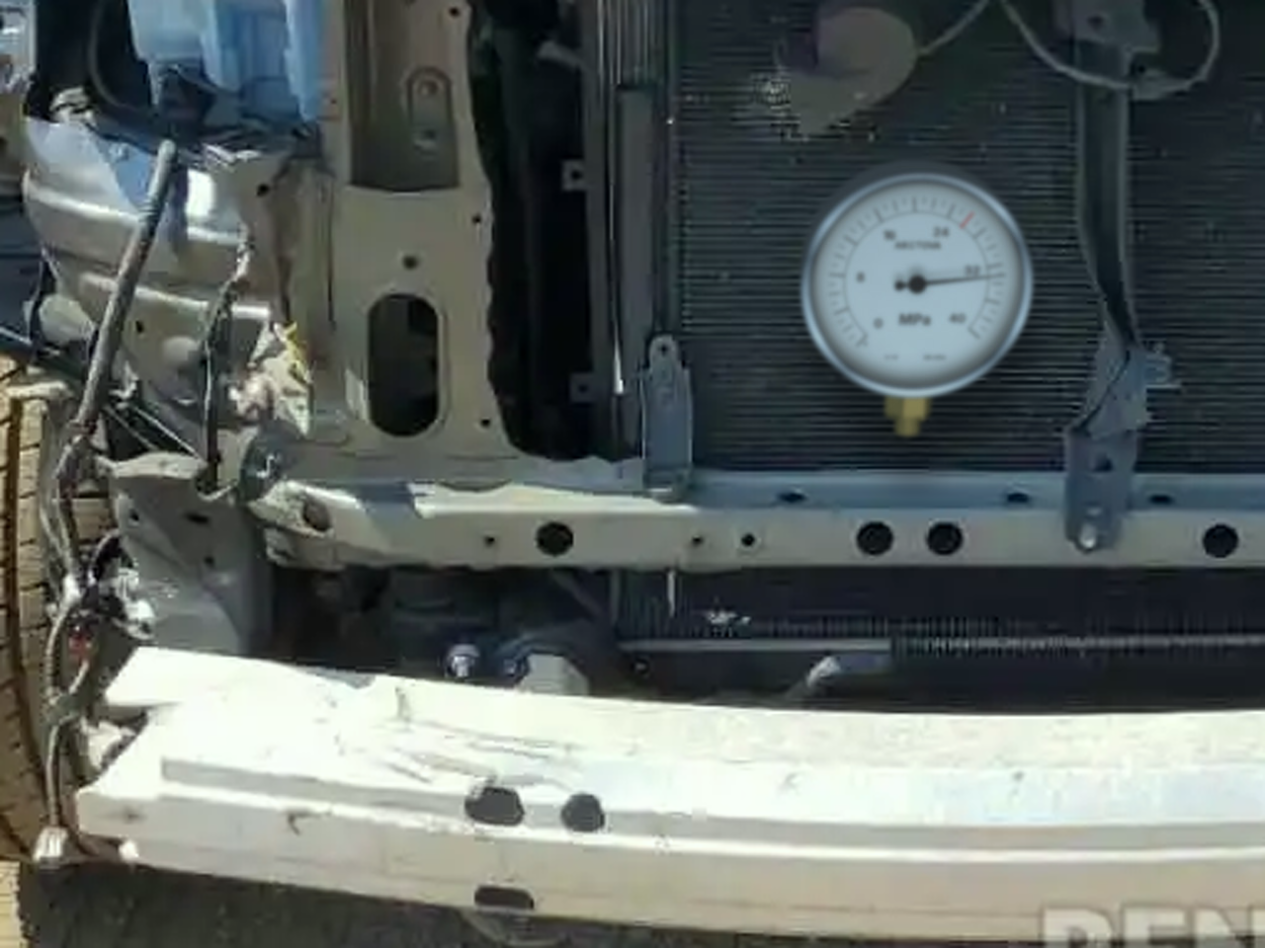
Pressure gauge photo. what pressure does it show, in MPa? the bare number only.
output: 33
